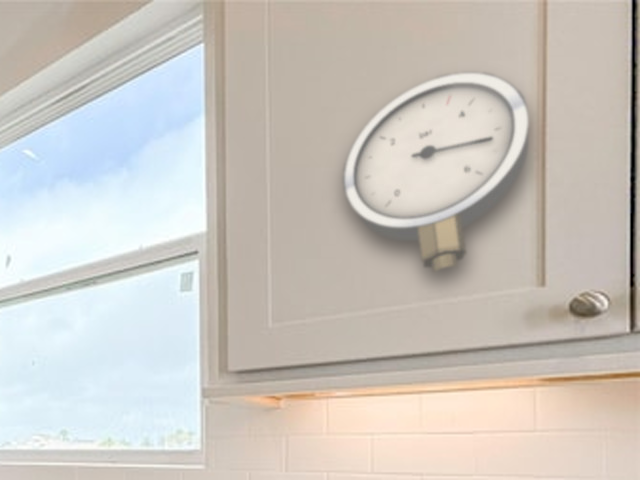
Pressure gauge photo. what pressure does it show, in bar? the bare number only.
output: 5.25
